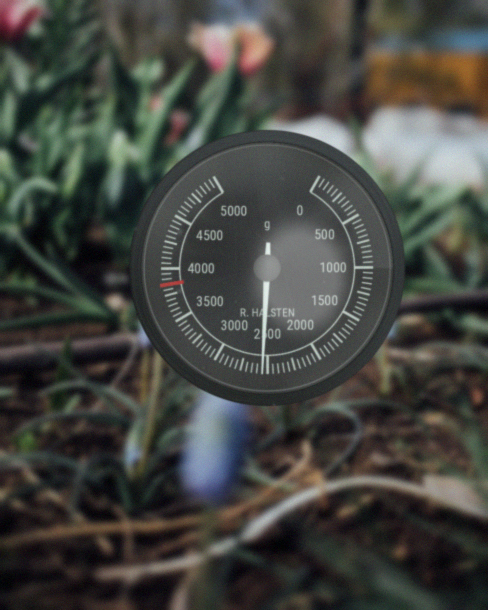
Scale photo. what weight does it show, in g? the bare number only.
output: 2550
